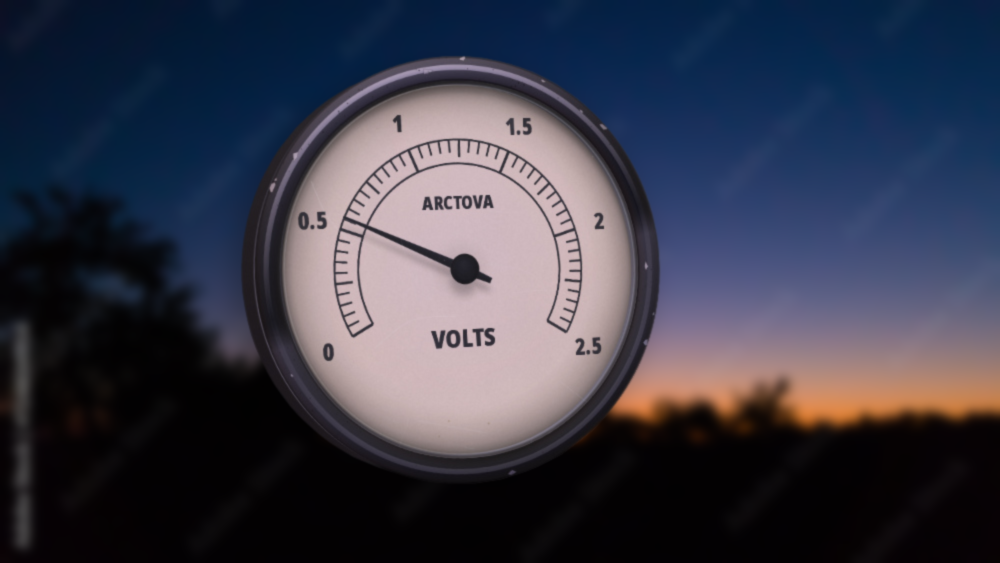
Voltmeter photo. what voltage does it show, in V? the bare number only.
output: 0.55
